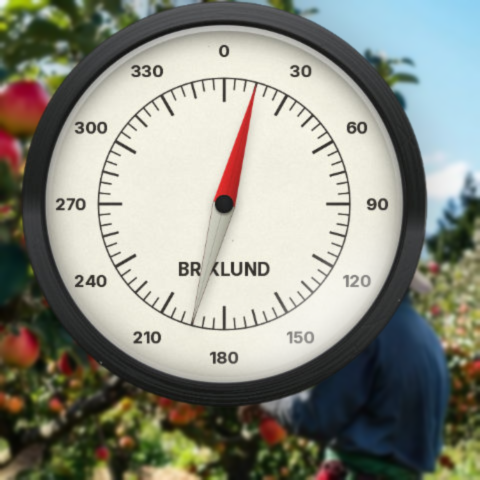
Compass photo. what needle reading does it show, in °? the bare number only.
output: 15
